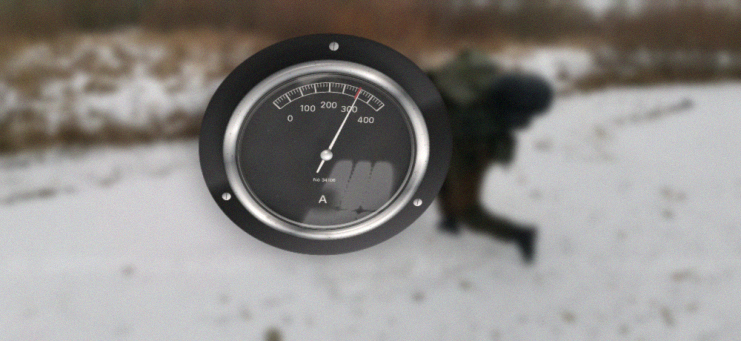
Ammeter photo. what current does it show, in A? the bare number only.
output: 300
